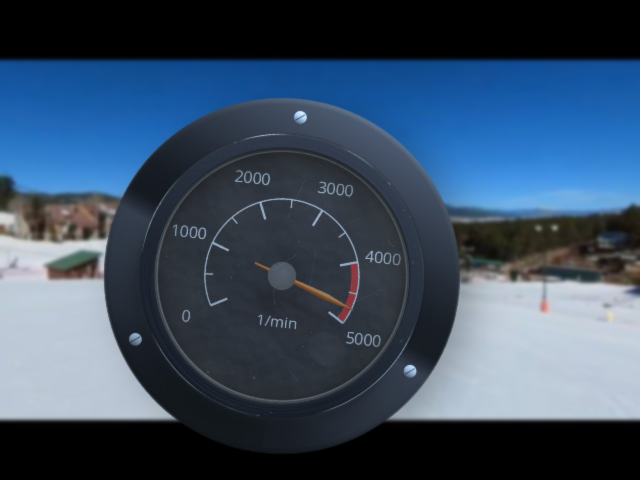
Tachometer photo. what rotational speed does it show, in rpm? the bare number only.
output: 4750
